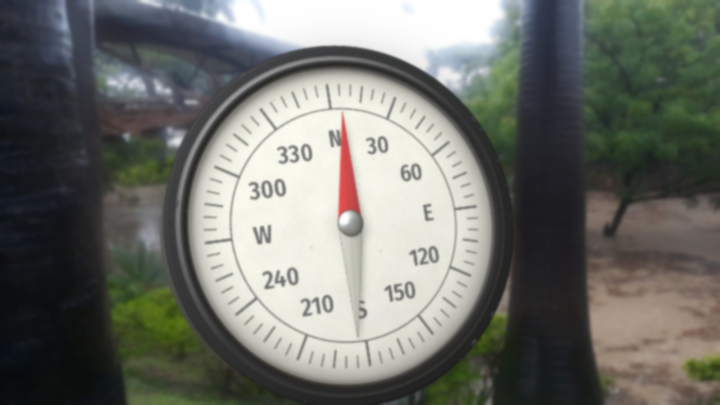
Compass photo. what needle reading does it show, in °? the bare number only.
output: 5
